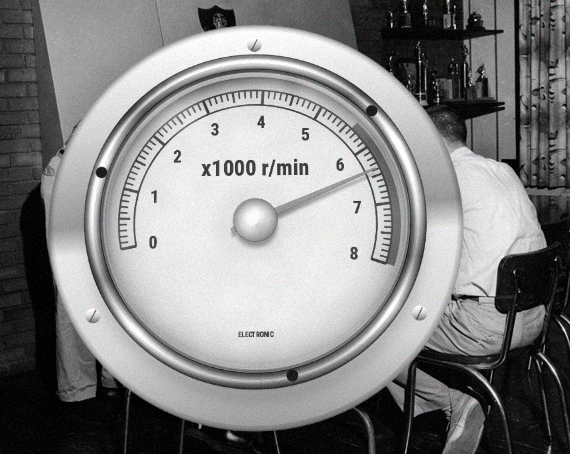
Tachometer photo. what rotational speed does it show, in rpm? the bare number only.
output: 6400
